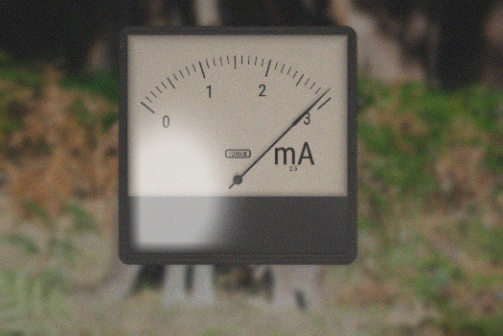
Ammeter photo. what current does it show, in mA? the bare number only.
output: 2.9
